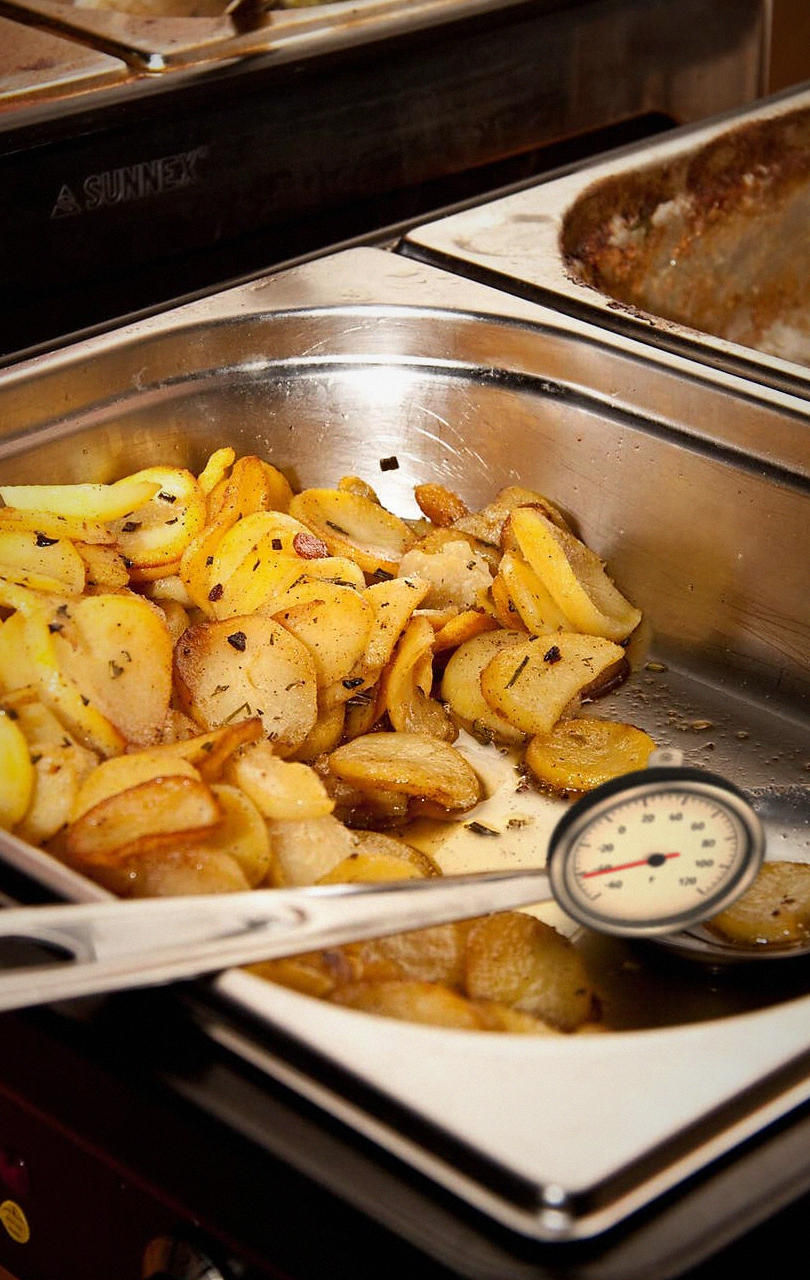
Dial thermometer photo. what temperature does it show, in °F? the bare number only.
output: -40
